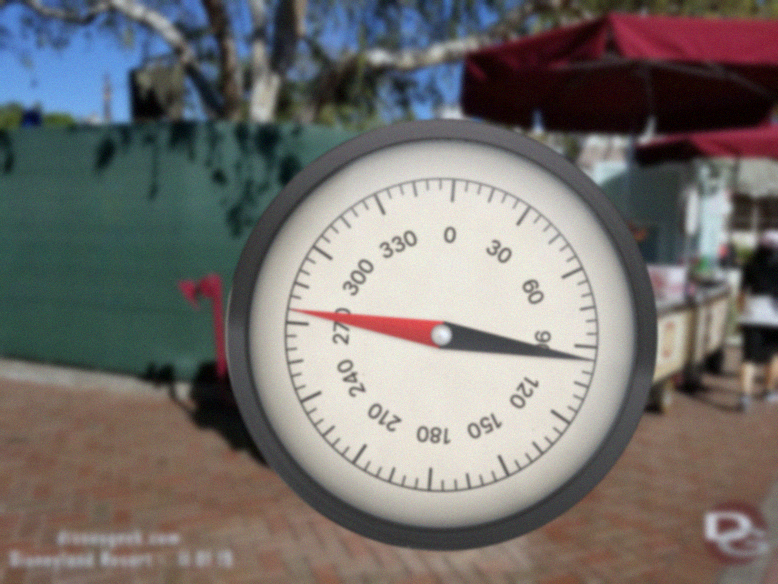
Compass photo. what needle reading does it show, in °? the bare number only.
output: 275
